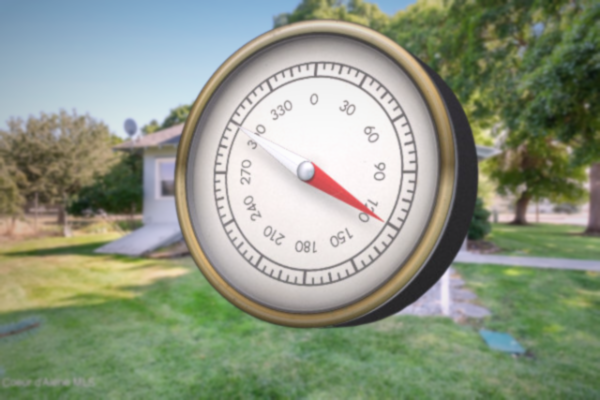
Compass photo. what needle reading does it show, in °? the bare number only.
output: 120
